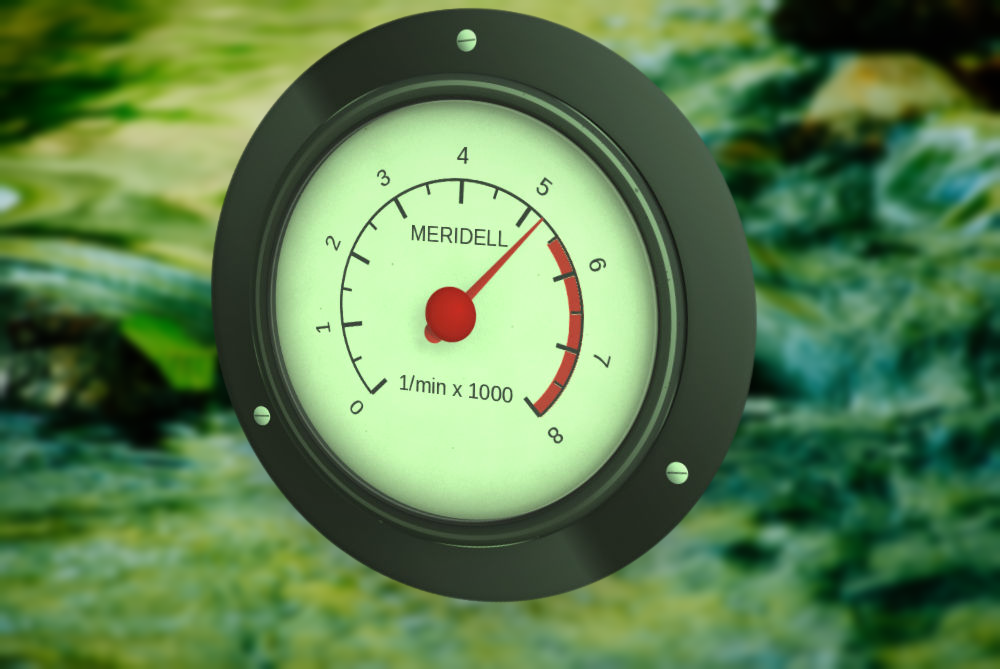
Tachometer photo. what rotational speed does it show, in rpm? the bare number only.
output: 5250
